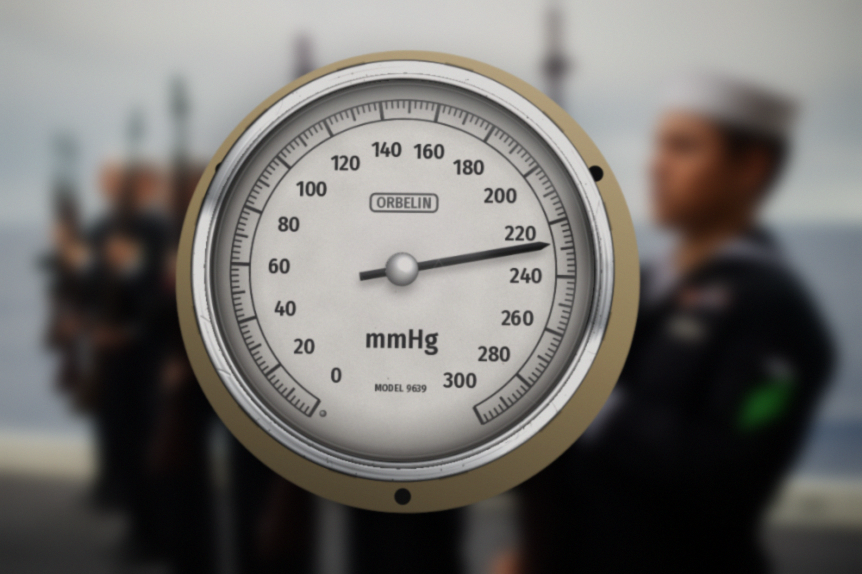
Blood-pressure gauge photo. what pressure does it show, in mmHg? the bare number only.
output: 228
